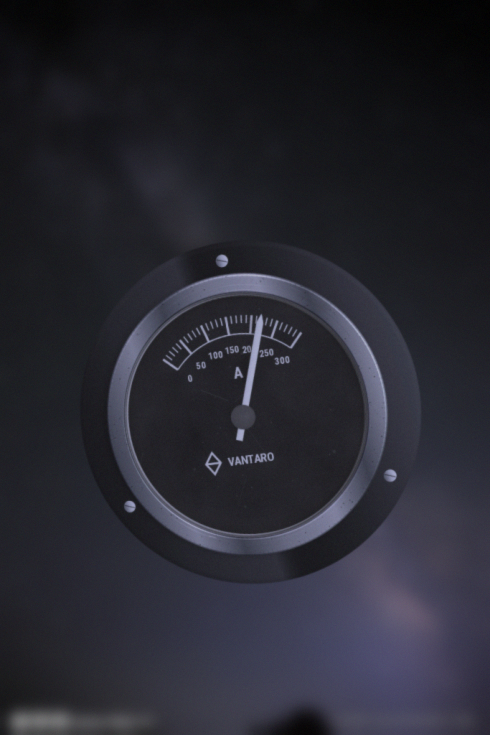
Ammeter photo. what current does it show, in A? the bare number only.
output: 220
